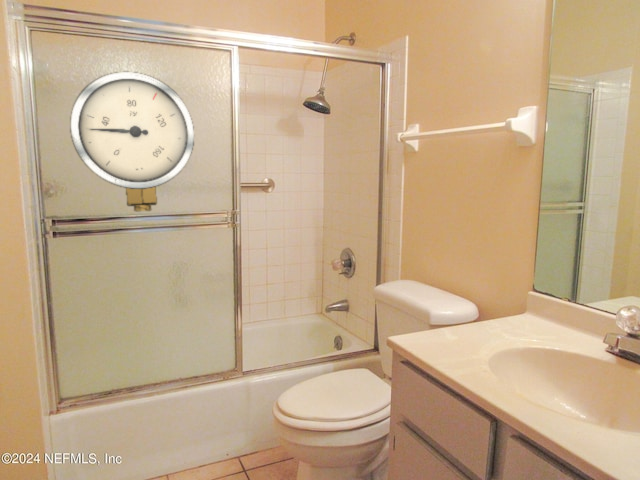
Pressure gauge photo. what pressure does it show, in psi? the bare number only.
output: 30
